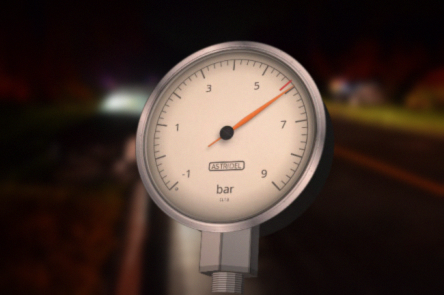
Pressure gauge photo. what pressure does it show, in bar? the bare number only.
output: 6
